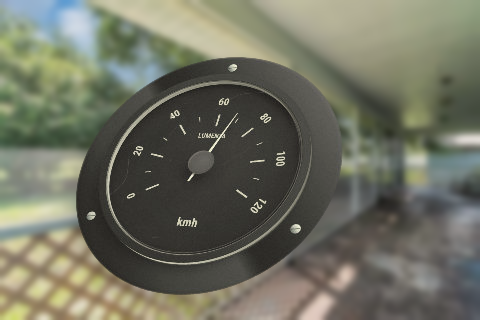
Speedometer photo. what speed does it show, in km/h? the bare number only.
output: 70
